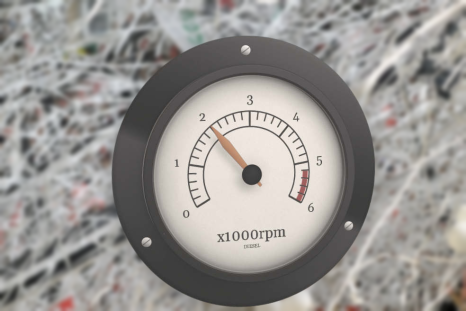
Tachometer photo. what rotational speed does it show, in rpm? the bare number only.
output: 2000
